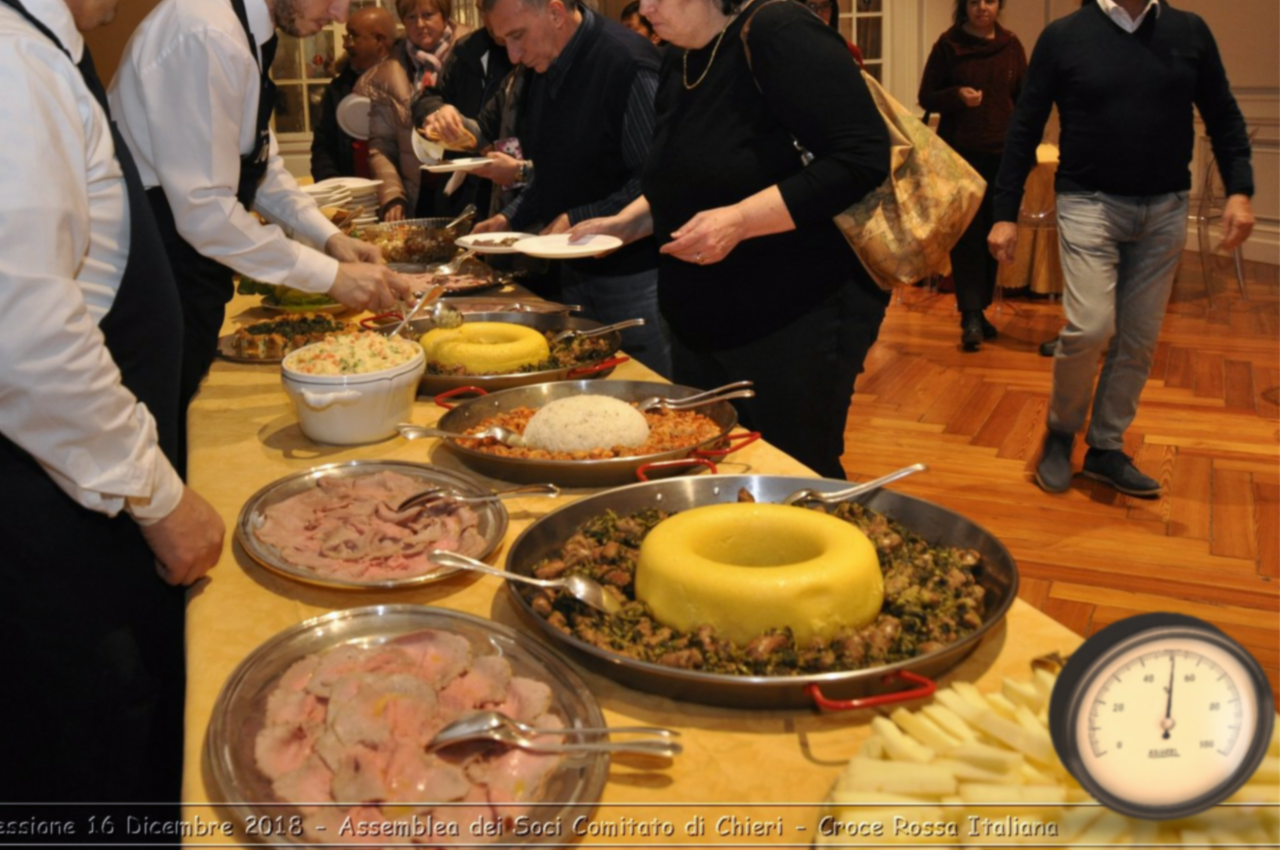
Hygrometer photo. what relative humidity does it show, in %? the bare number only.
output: 50
